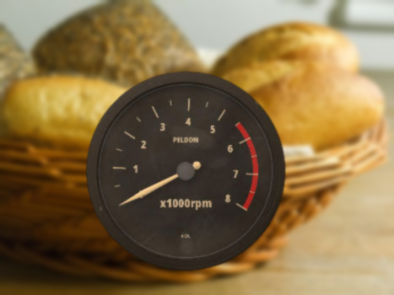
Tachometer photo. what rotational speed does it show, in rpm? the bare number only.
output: 0
